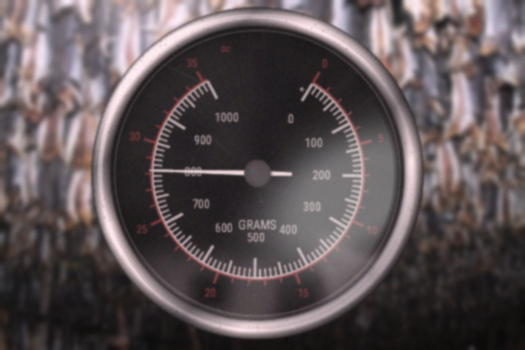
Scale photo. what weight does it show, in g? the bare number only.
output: 800
